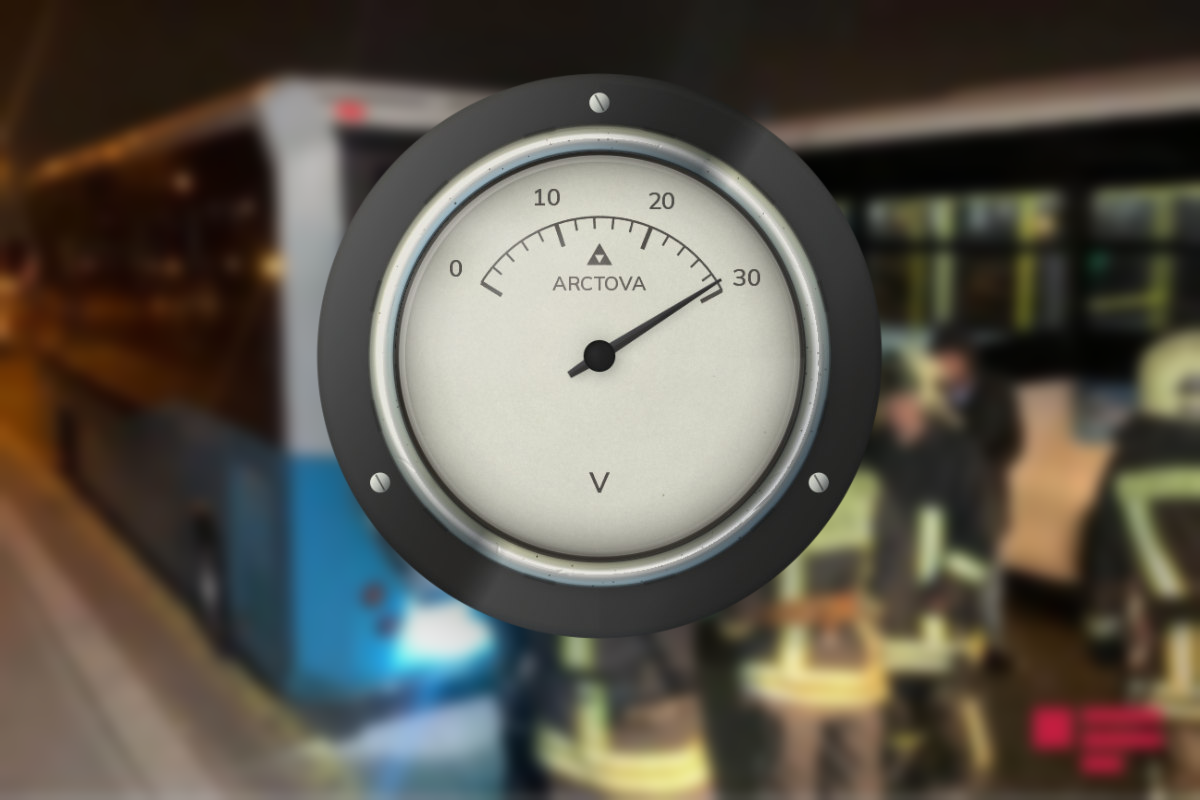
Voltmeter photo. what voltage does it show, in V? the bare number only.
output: 29
